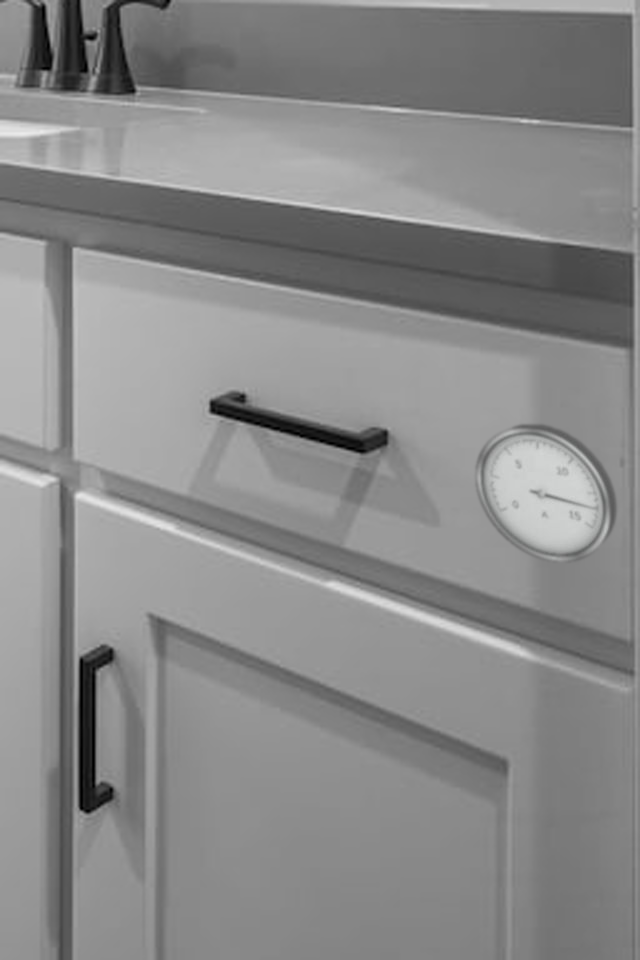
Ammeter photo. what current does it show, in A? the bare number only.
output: 13.5
